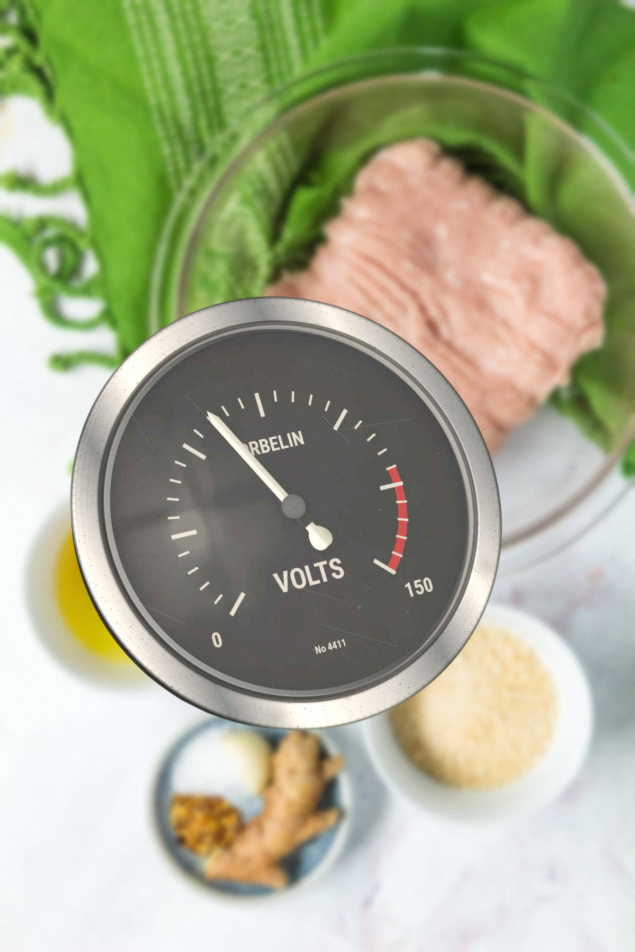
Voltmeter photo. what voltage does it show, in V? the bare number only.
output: 60
